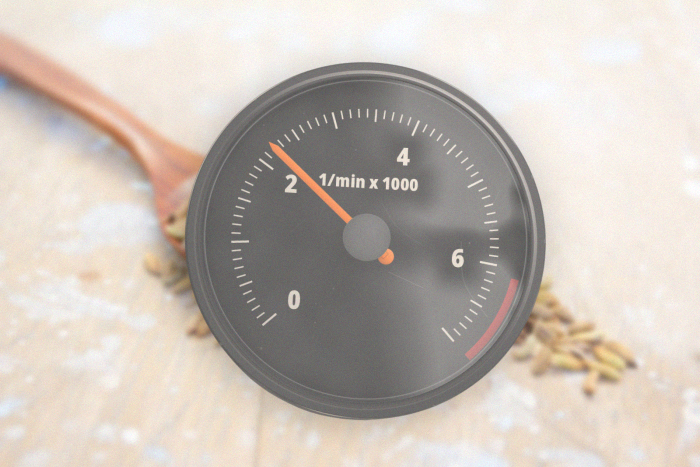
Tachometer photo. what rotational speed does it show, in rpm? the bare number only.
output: 2200
